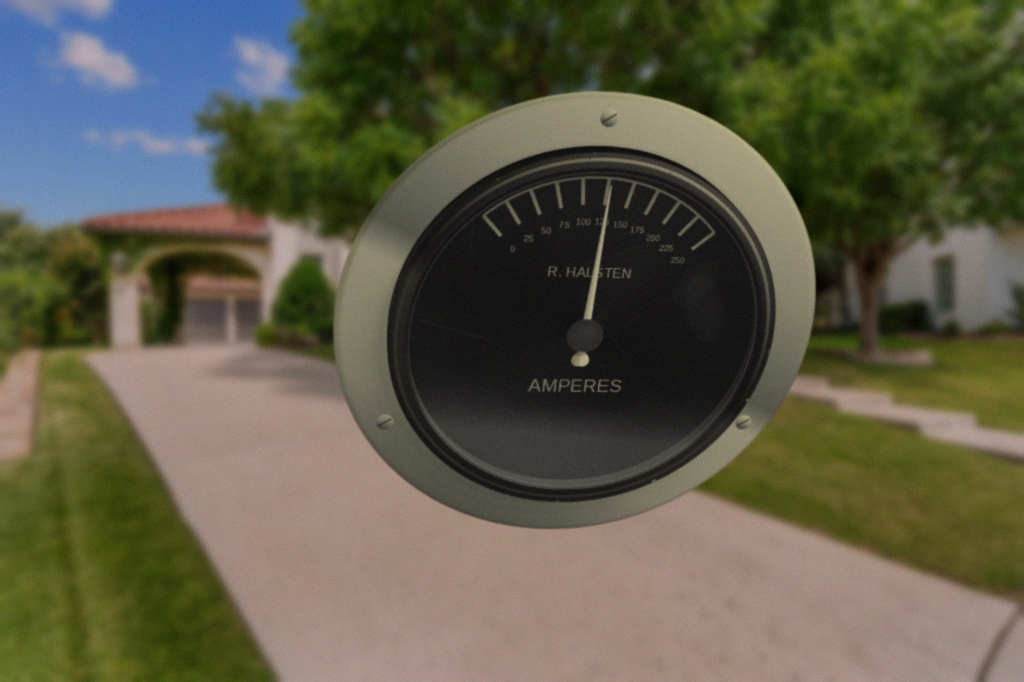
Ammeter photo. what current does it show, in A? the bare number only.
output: 125
